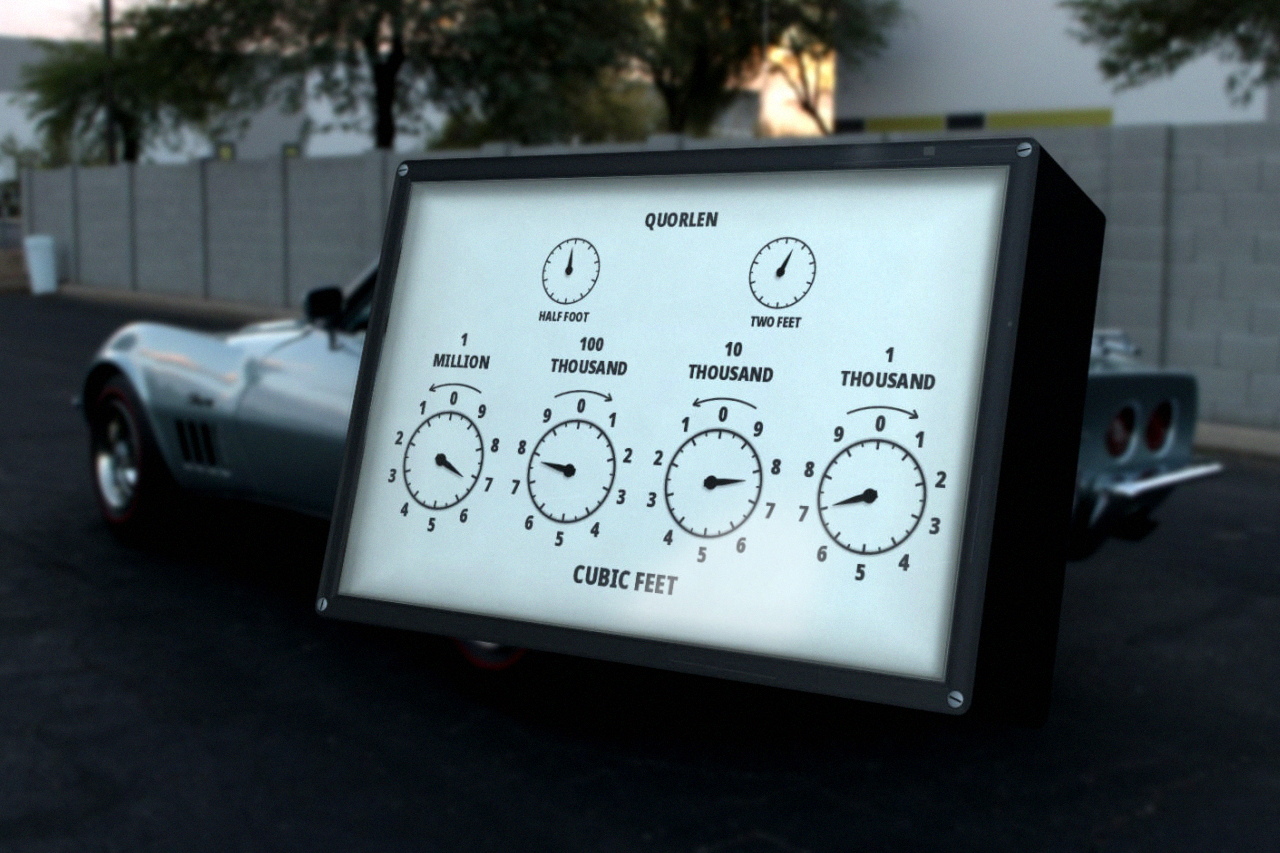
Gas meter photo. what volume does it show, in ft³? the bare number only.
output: 677700
